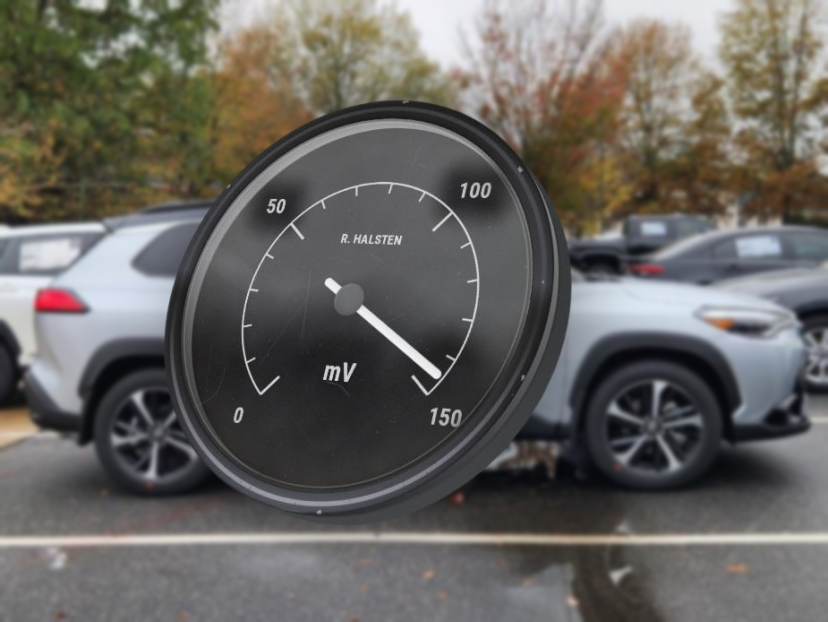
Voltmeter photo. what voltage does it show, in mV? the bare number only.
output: 145
